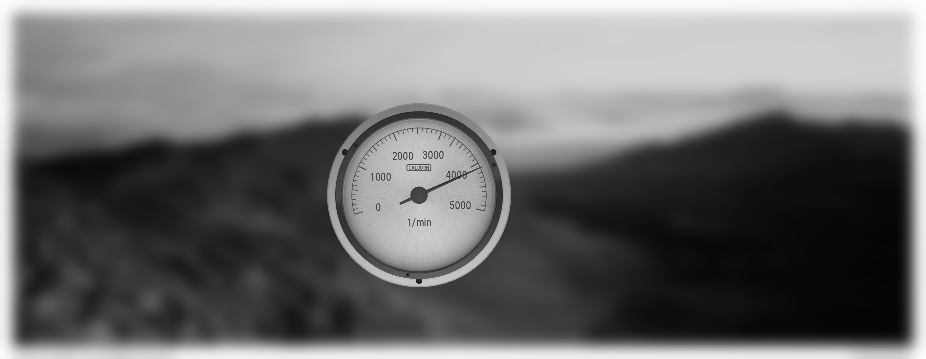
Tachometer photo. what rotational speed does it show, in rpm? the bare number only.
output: 4100
